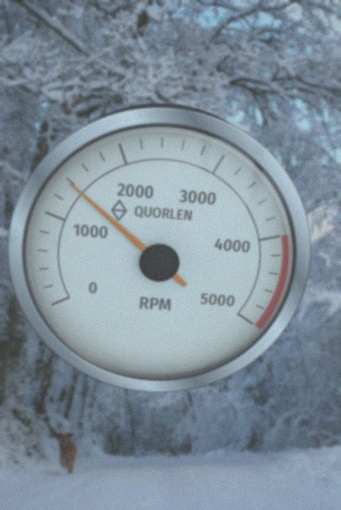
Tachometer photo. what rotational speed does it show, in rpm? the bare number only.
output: 1400
